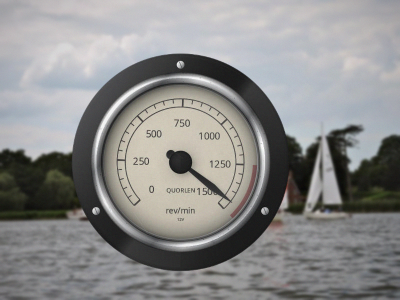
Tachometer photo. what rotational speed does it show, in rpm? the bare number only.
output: 1450
